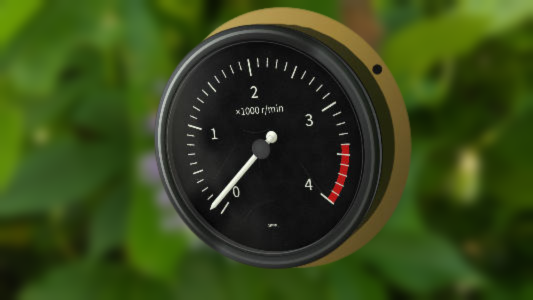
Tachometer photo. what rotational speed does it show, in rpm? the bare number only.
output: 100
